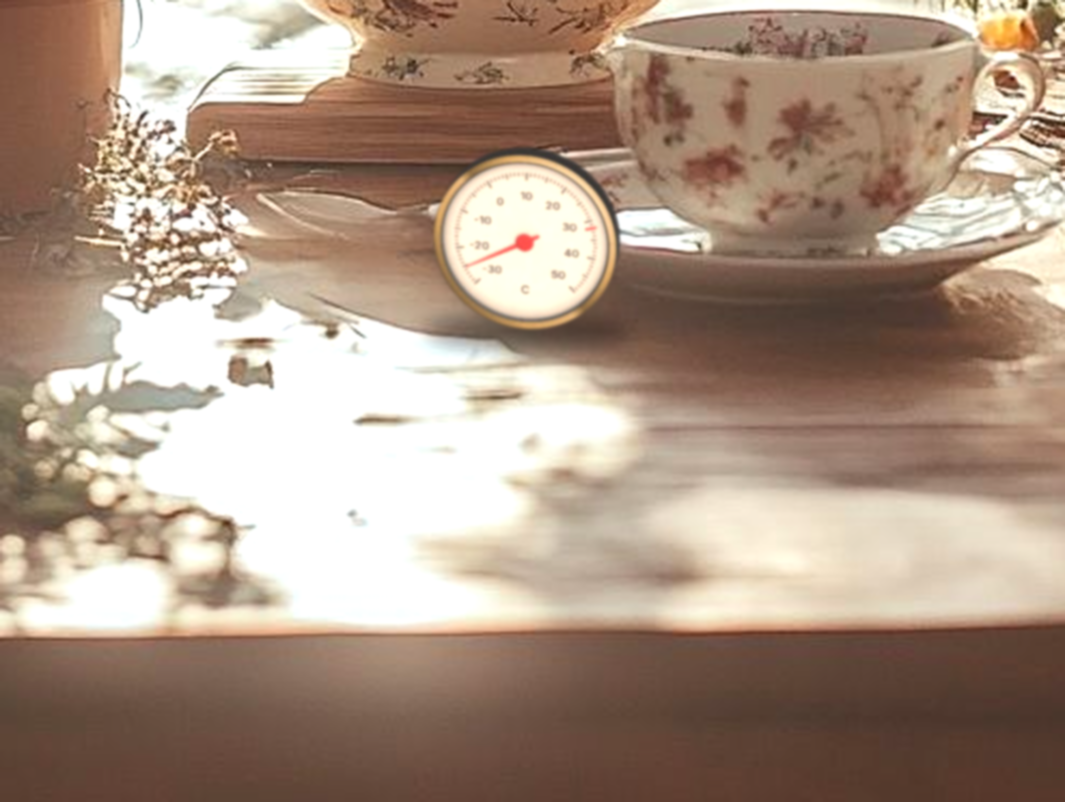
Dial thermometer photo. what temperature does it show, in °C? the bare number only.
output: -25
